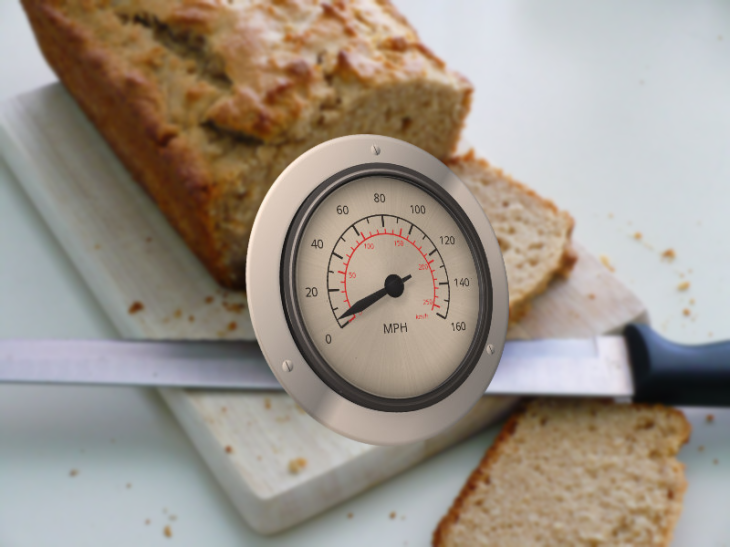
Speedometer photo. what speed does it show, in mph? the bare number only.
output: 5
